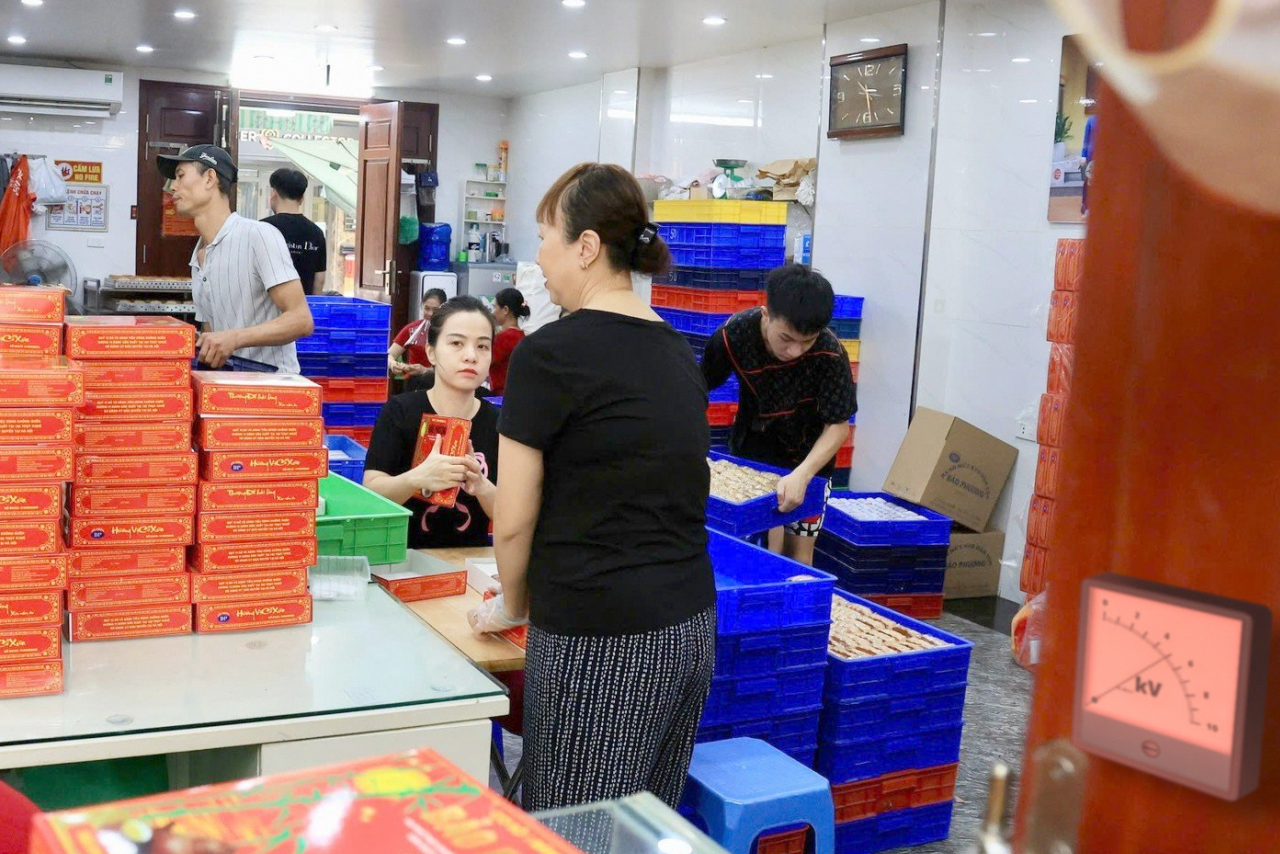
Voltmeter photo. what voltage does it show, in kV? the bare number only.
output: 5
